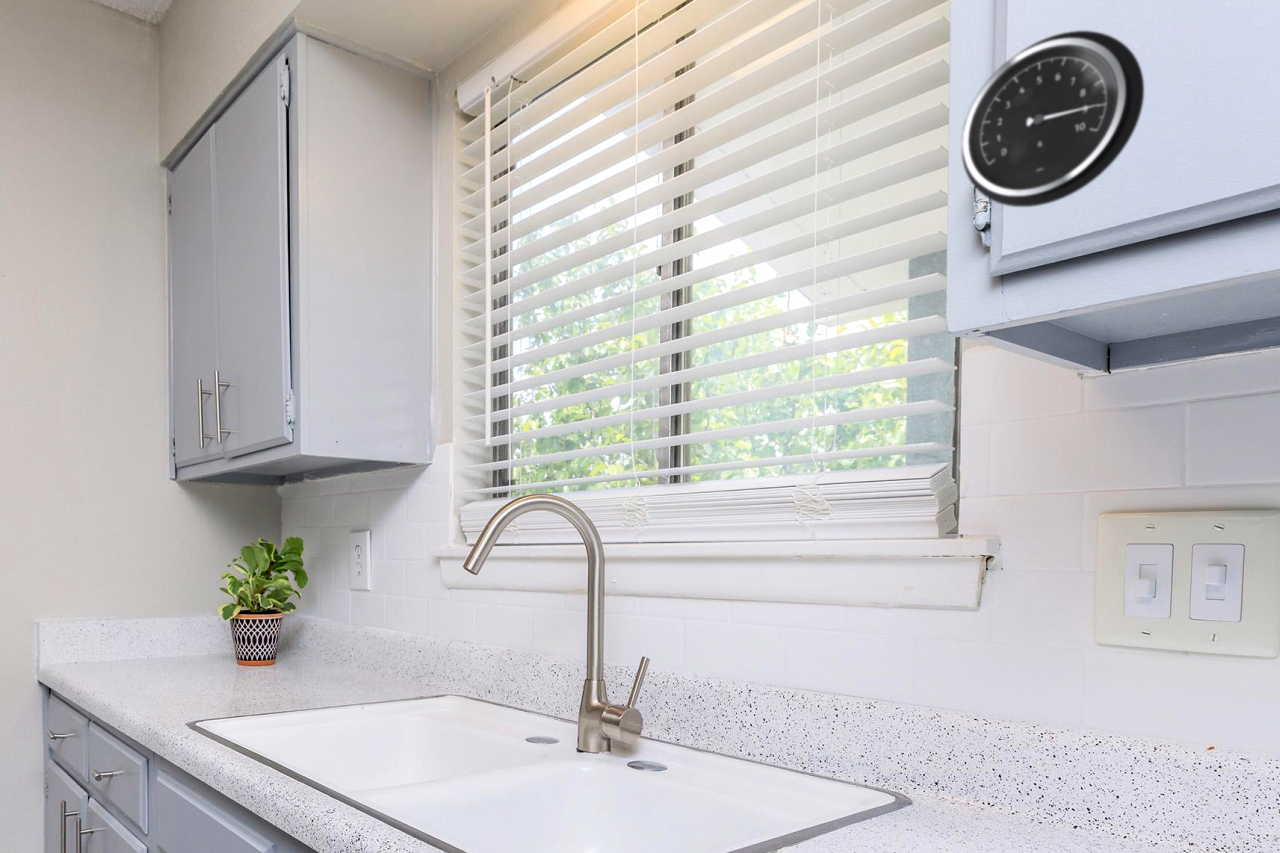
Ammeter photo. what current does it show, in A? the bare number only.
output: 9
